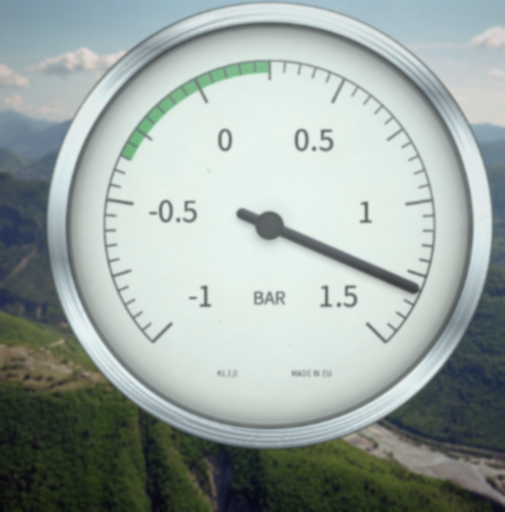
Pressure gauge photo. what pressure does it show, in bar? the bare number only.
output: 1.3
